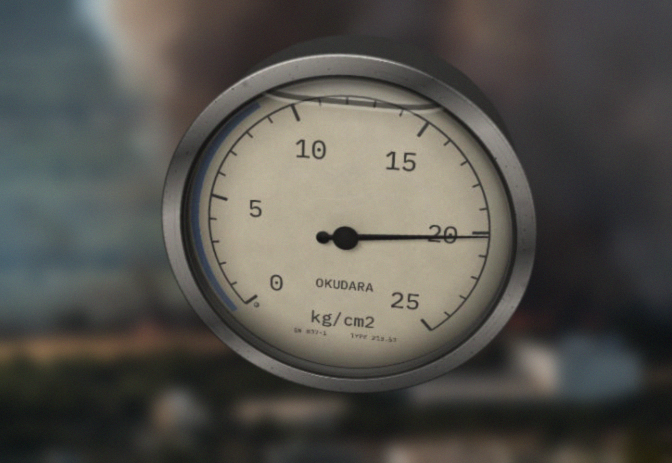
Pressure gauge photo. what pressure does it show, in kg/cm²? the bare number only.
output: 20
